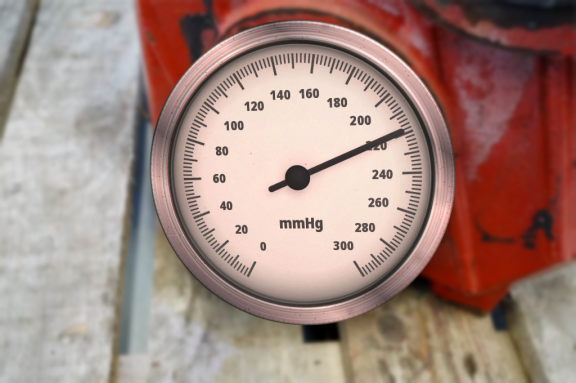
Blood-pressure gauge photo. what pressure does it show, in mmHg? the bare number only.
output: 218
